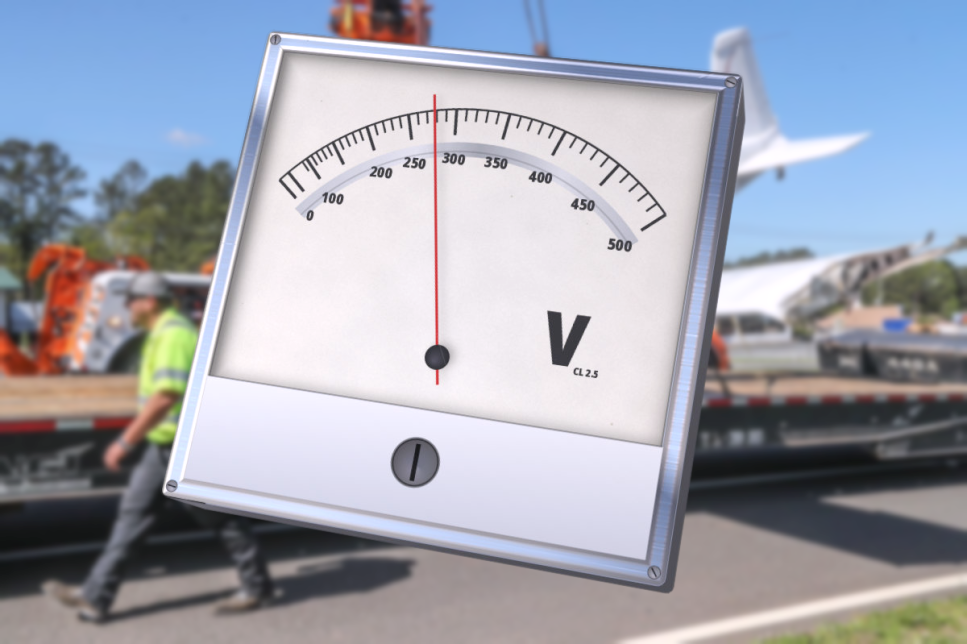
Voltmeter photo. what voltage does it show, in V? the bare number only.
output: 280
